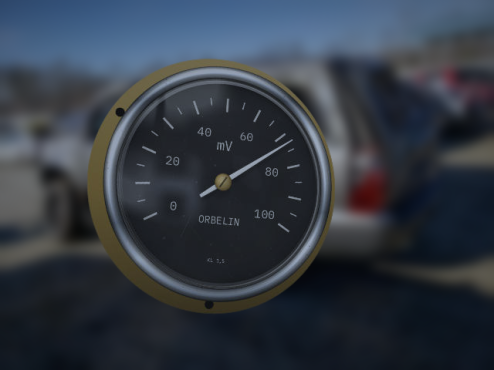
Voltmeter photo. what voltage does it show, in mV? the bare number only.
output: 72.5
